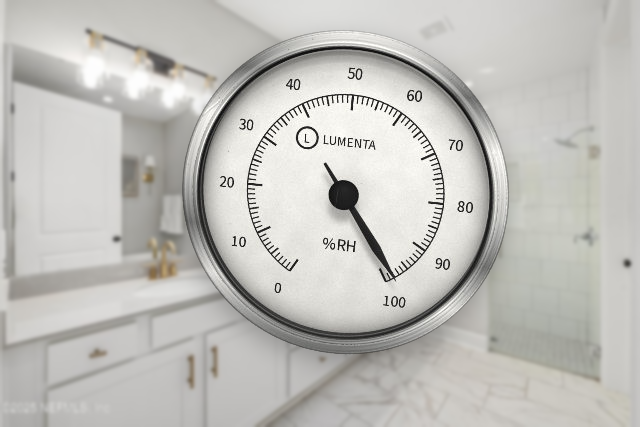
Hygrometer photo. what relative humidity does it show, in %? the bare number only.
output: 98
